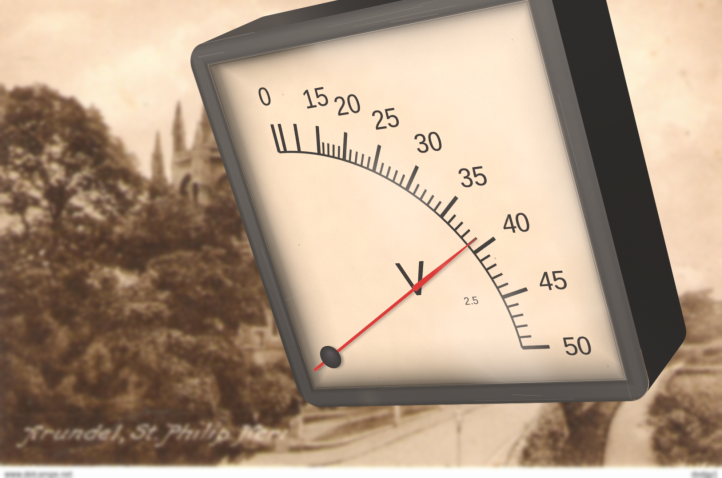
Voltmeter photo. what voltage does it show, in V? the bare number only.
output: 39
